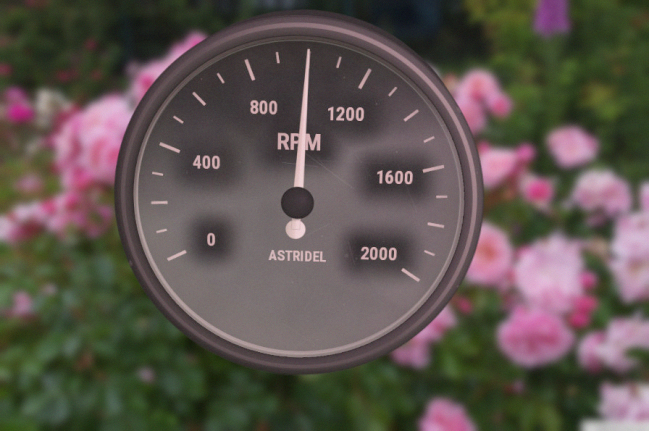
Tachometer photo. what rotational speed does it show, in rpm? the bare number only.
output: 1000
